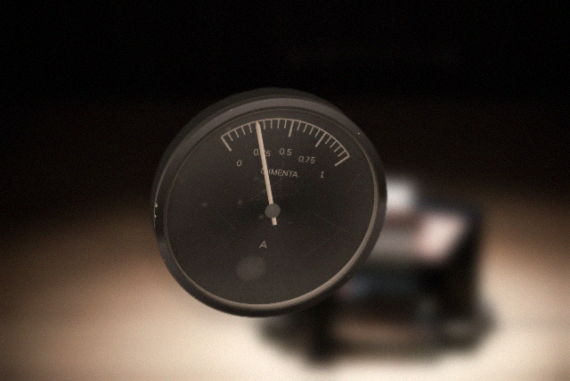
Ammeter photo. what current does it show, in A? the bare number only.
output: 0.25
